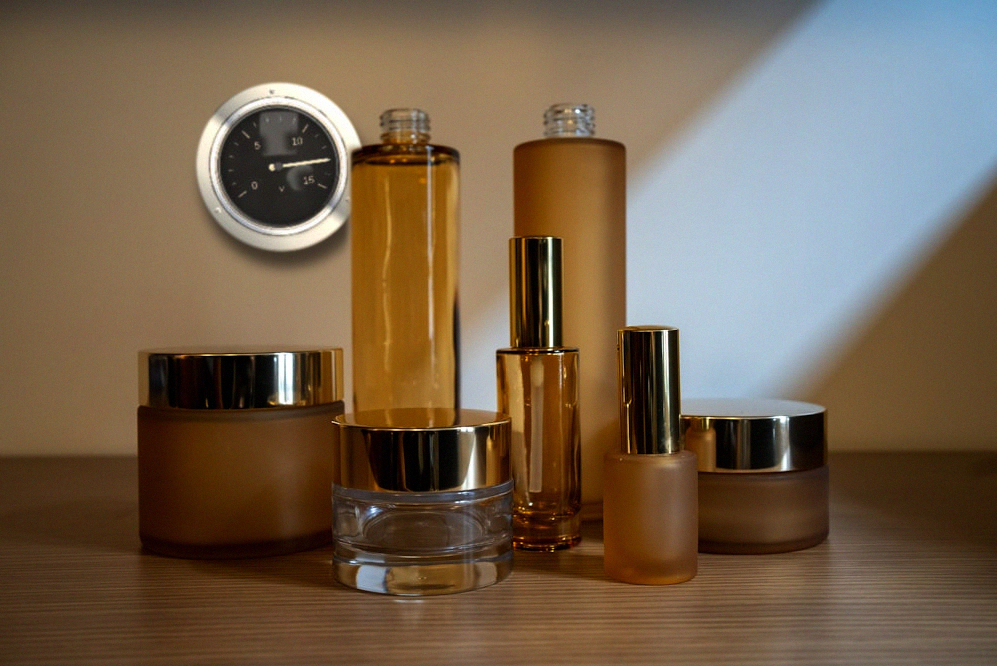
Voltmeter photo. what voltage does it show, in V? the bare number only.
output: 13
